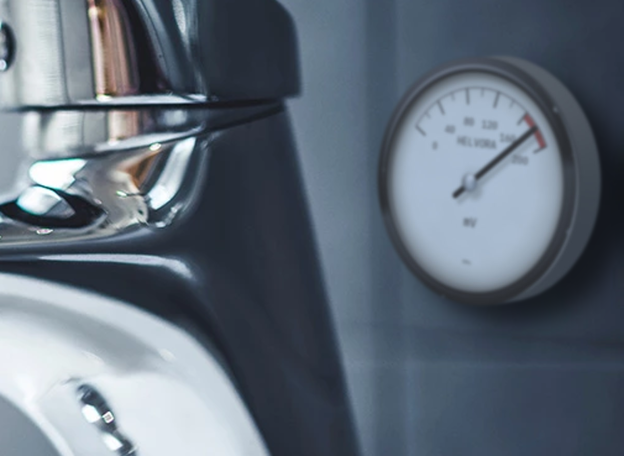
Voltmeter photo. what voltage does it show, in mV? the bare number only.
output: 180
